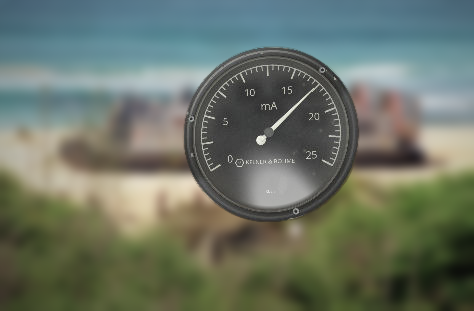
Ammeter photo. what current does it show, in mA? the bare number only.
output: 17.5
